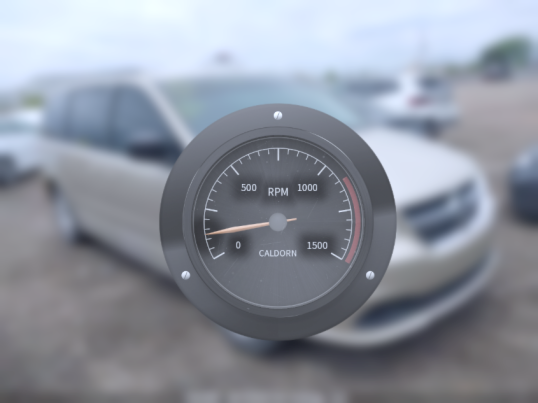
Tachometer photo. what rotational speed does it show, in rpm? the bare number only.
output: 125
